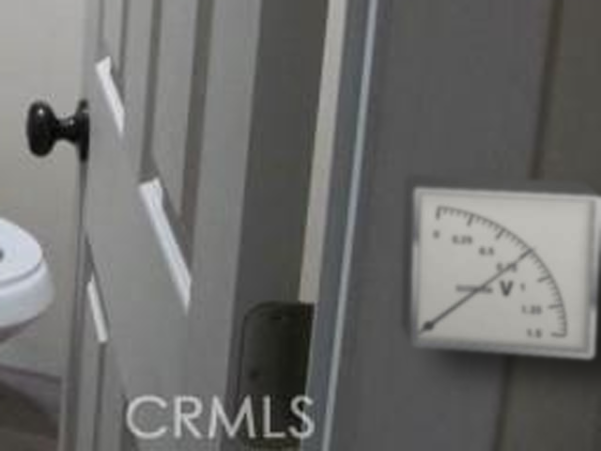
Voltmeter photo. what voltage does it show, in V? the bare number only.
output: 0.75
